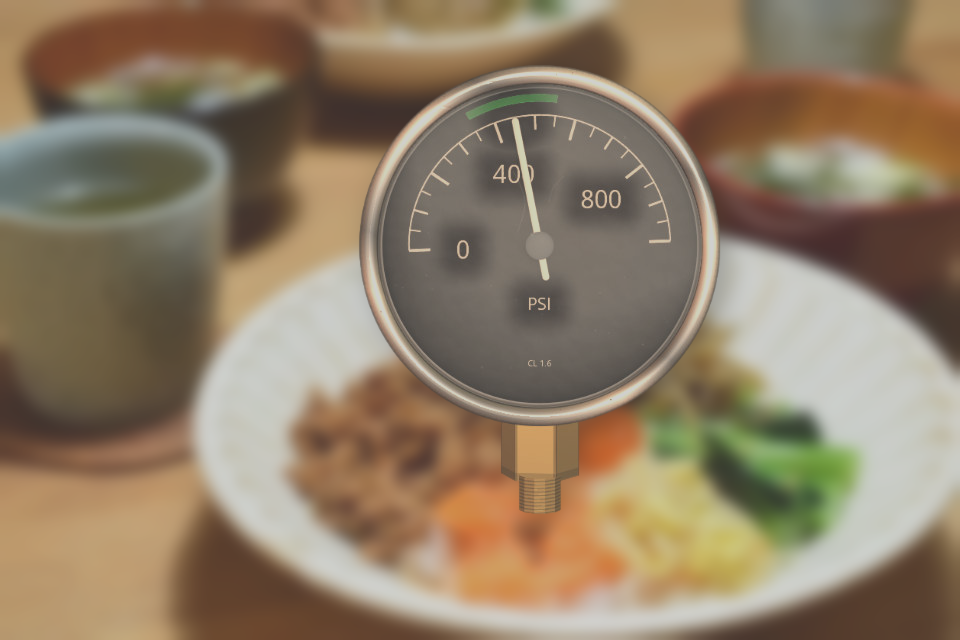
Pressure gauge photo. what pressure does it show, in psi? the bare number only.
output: 450
